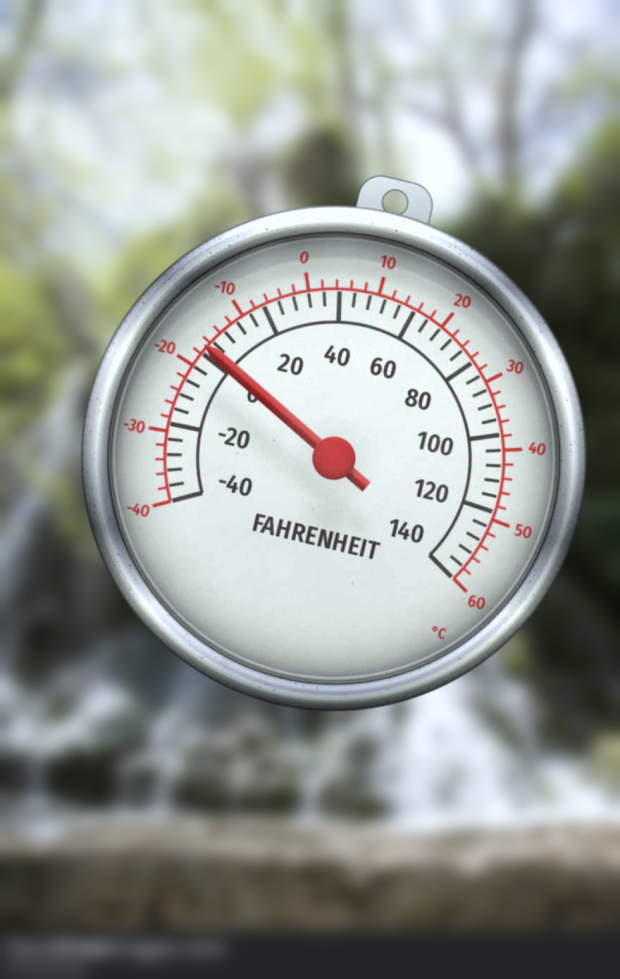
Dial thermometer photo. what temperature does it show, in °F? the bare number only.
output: 2
